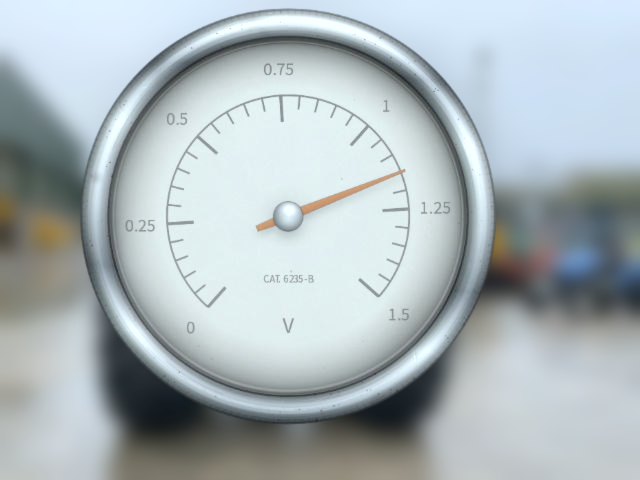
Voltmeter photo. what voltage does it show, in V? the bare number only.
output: 1.15
